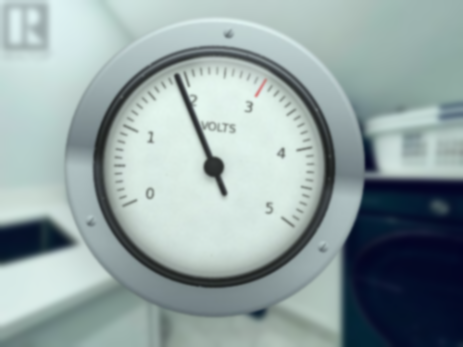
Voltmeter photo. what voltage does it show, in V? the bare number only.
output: 1.9
